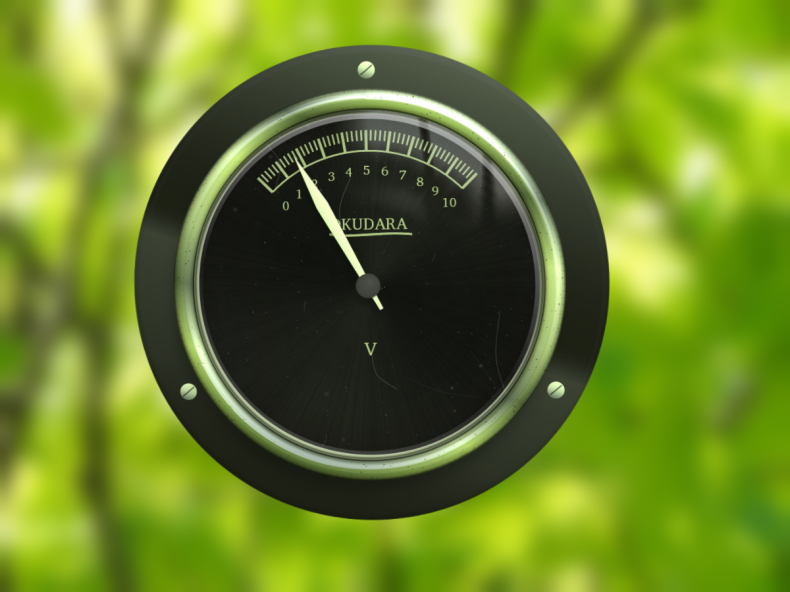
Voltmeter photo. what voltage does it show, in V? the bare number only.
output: 1.8
